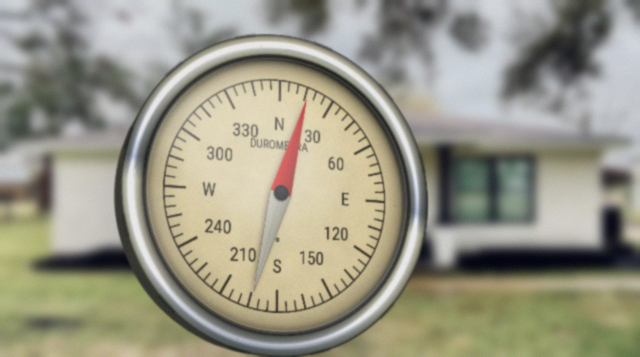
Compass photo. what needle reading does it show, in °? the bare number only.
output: 15
